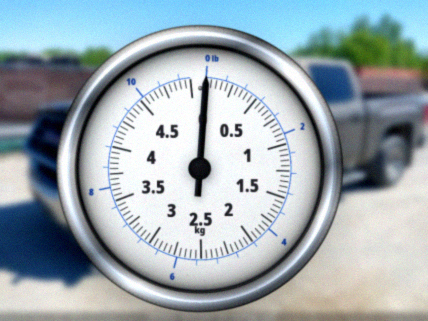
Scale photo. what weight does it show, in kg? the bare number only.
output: 0
